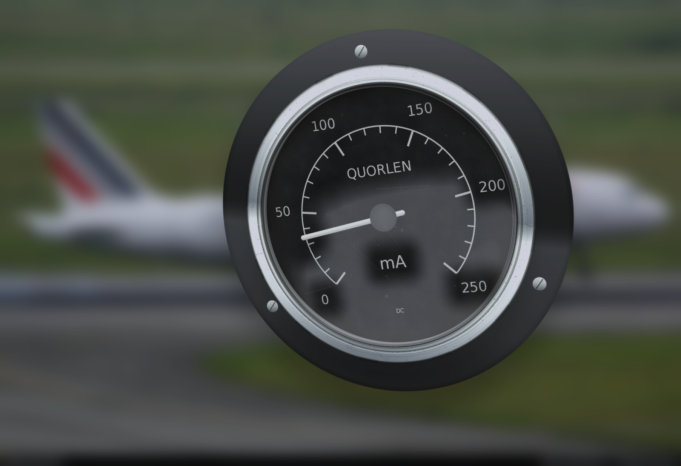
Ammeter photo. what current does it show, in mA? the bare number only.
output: 35
